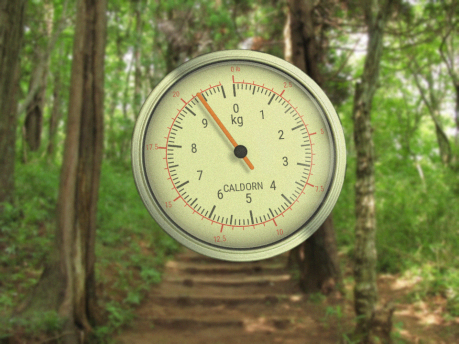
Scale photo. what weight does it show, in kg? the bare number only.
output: 9.4
